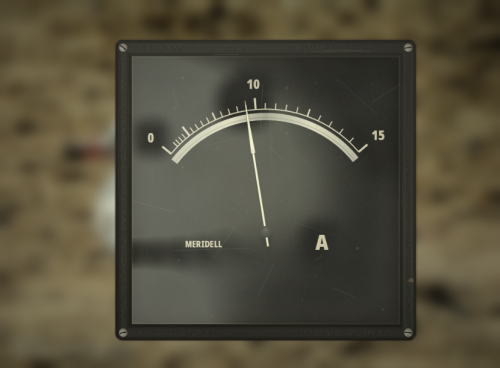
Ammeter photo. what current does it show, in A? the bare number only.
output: 9.5
